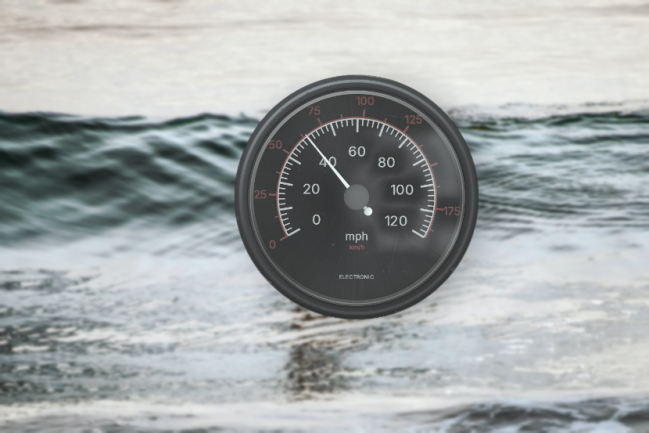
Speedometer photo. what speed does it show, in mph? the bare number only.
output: 40
